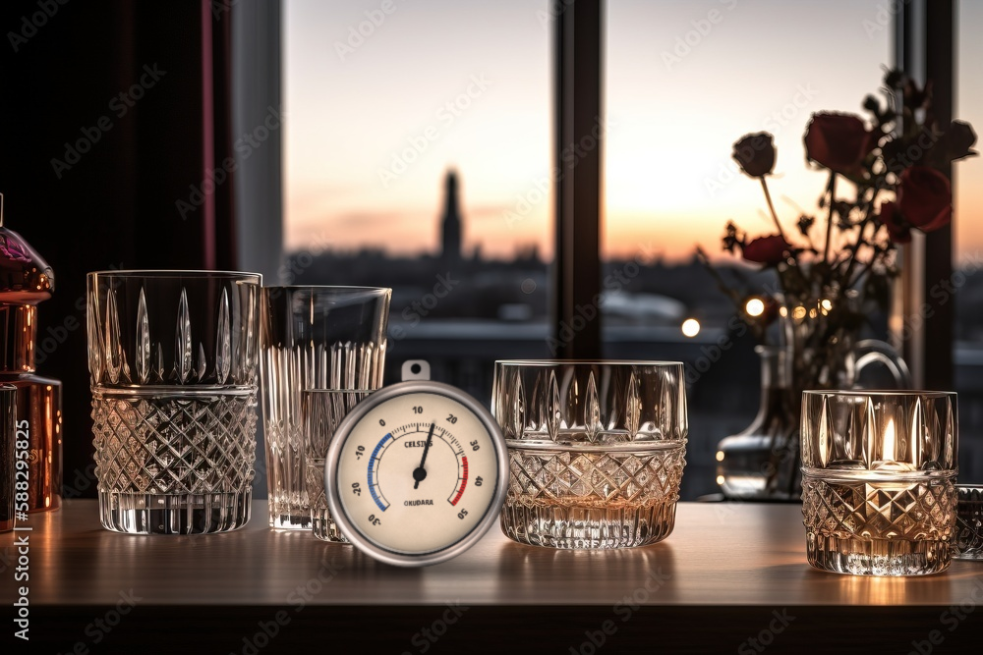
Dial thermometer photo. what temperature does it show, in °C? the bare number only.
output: 15
